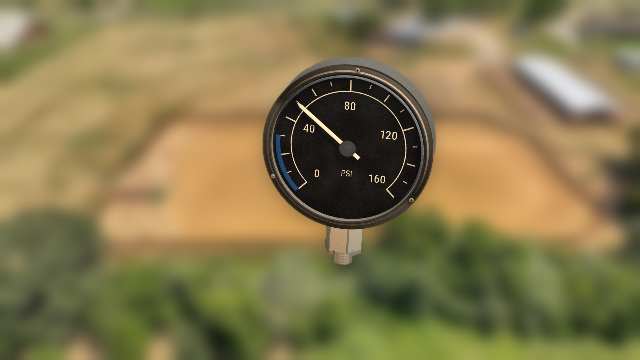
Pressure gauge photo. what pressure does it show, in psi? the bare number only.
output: 50
